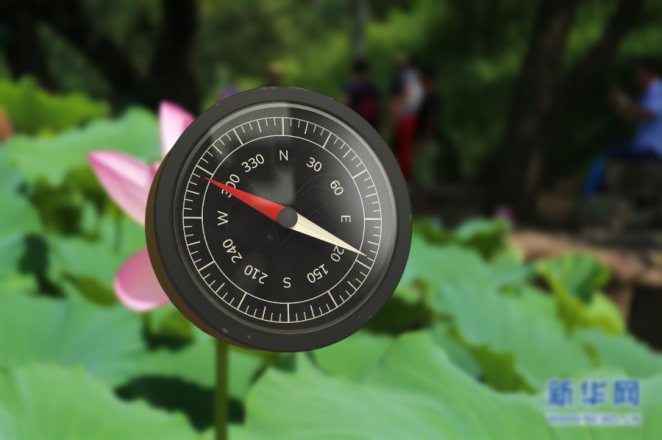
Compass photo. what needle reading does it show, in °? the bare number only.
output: 295
